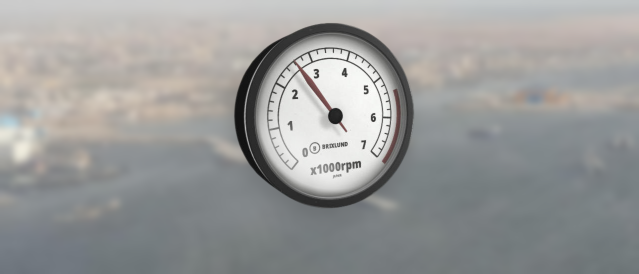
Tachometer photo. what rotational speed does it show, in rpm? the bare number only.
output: 2600
